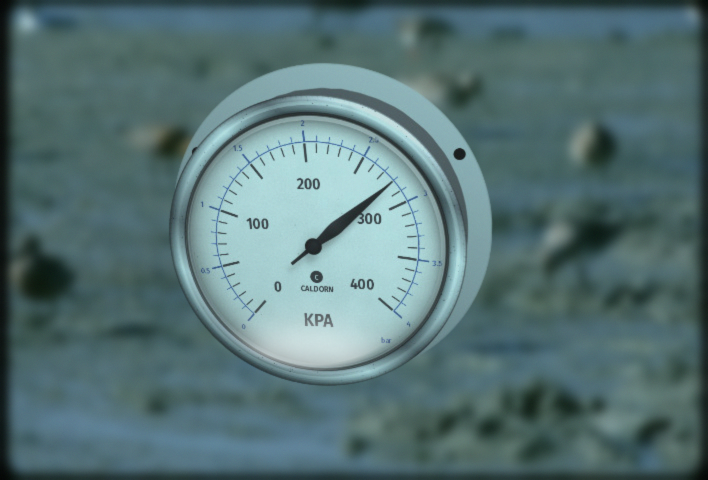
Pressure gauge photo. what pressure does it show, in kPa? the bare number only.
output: 280
